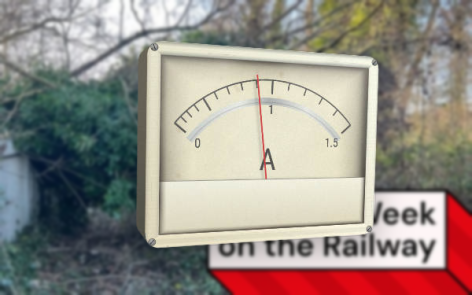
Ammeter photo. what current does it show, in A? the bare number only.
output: 0.9
